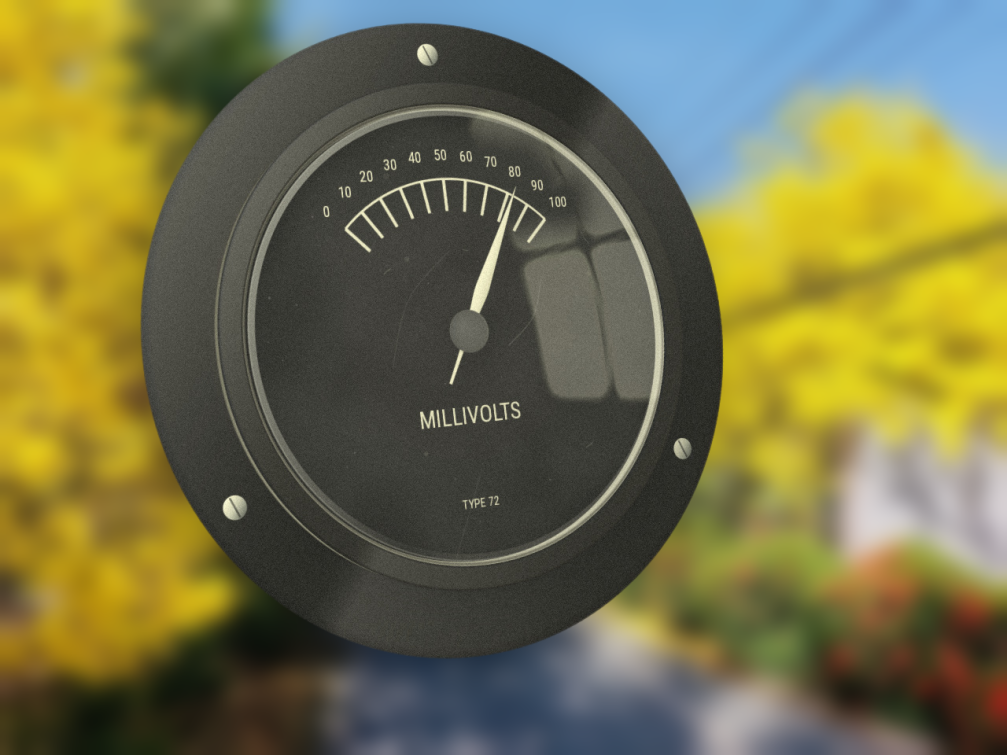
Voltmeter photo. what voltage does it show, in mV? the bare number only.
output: 80
